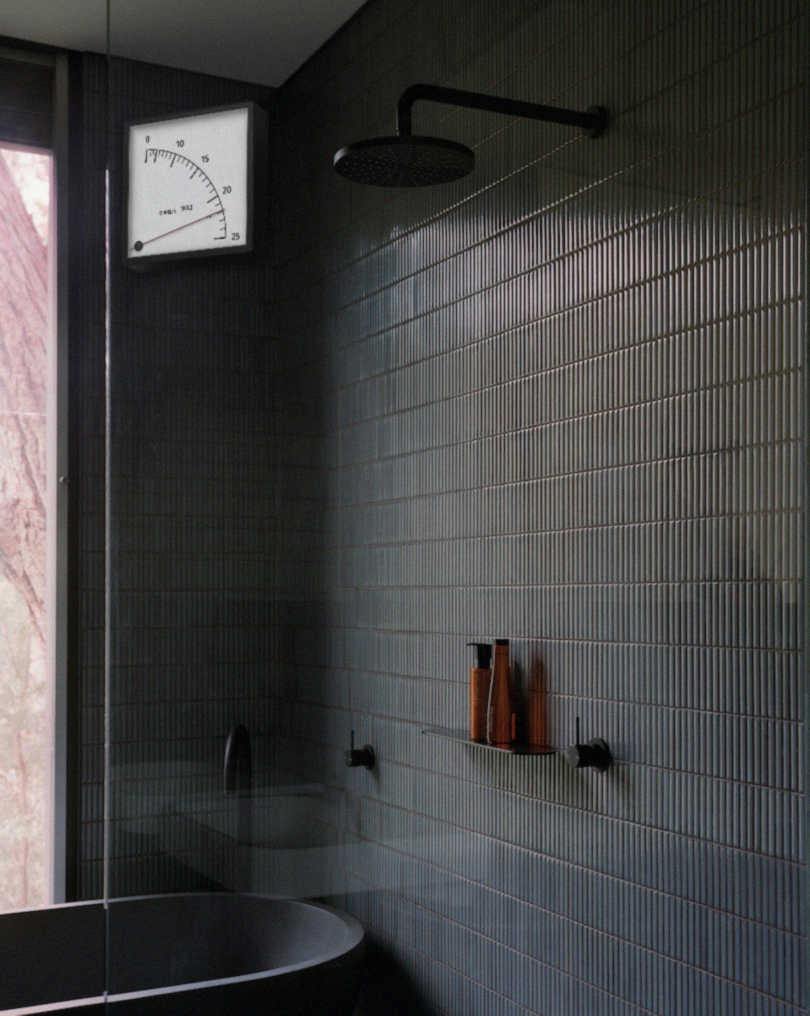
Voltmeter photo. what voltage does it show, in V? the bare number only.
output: 22
